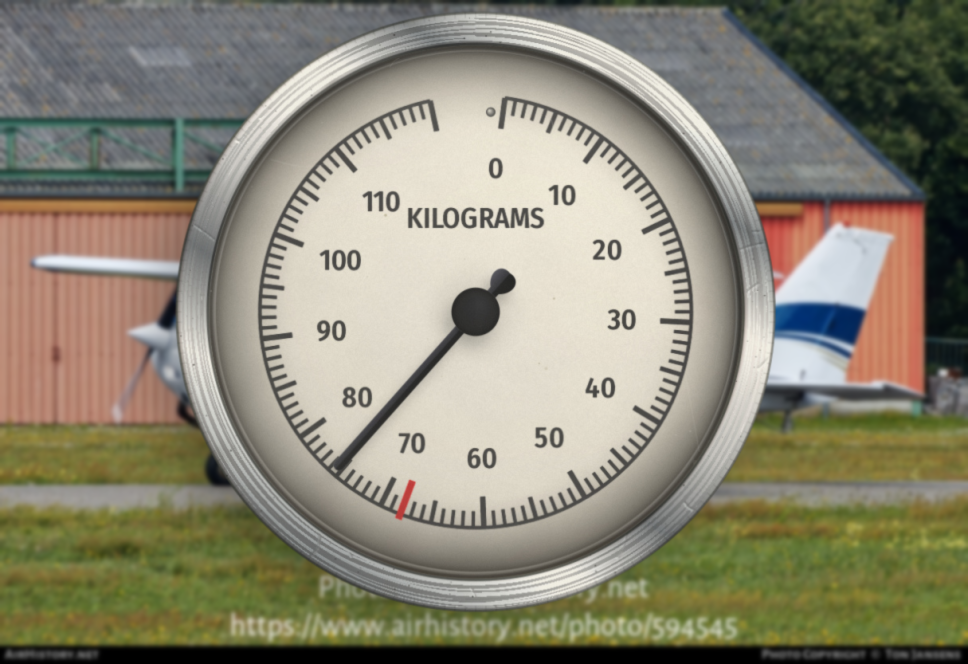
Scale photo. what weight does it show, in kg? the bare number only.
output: 75.5
